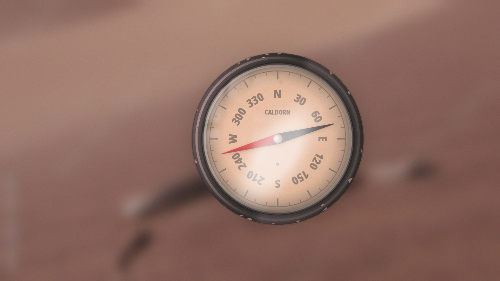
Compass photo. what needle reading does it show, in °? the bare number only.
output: 255
